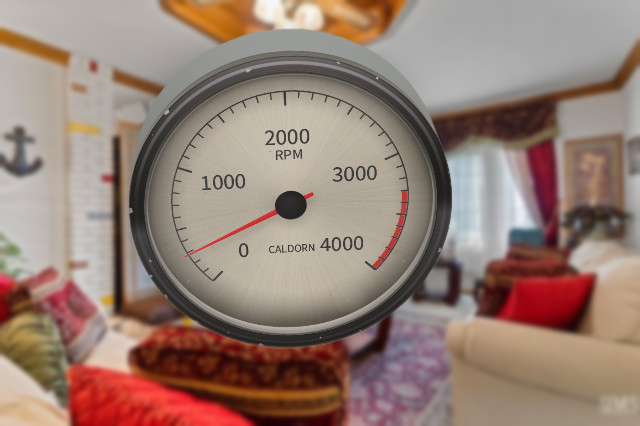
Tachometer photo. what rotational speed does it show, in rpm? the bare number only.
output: 300
